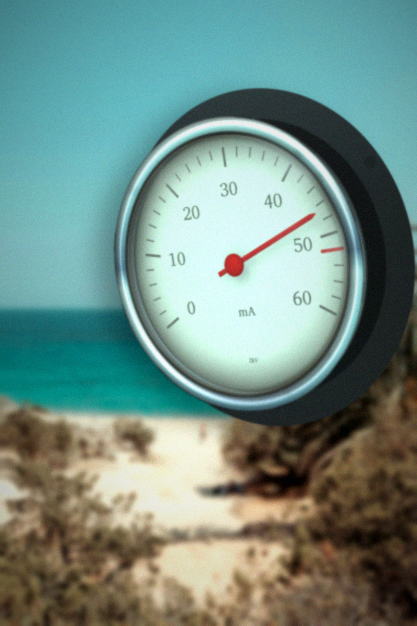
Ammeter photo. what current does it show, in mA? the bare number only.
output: 47
